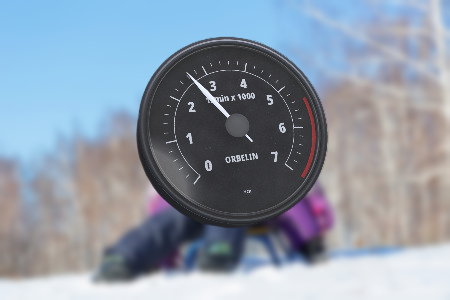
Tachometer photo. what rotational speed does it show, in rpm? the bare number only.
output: 2600
